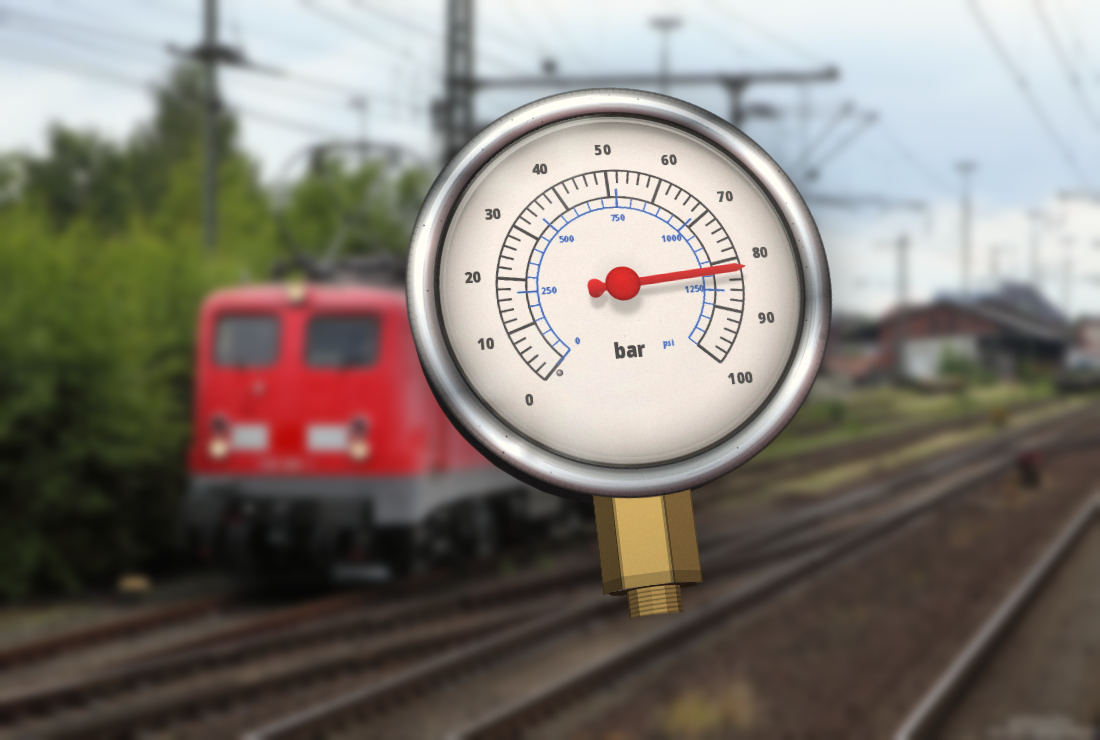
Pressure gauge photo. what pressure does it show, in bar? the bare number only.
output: 82
